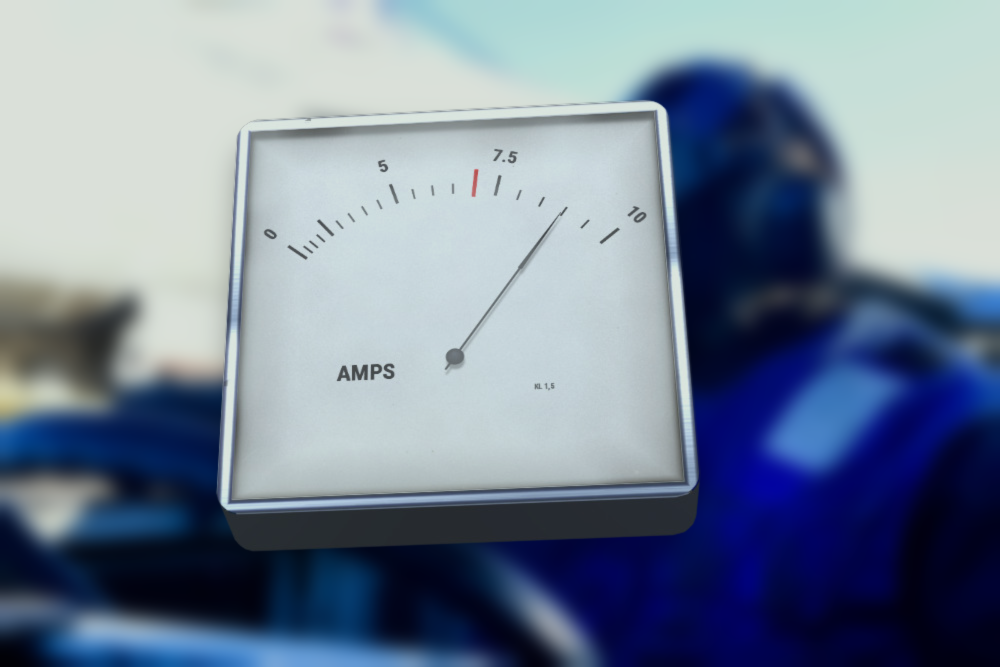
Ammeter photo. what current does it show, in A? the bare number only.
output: 9
